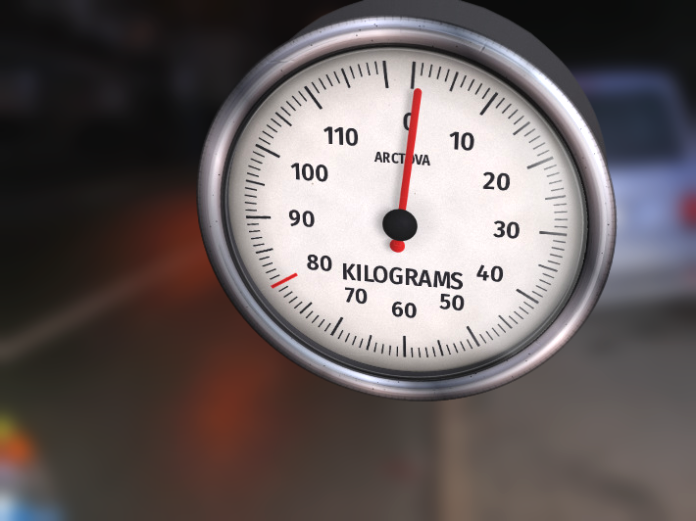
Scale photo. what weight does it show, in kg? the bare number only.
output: 1
